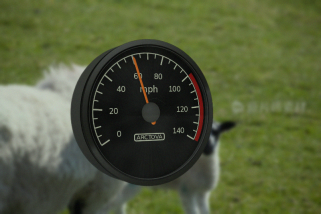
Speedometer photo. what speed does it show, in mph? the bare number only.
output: 60
